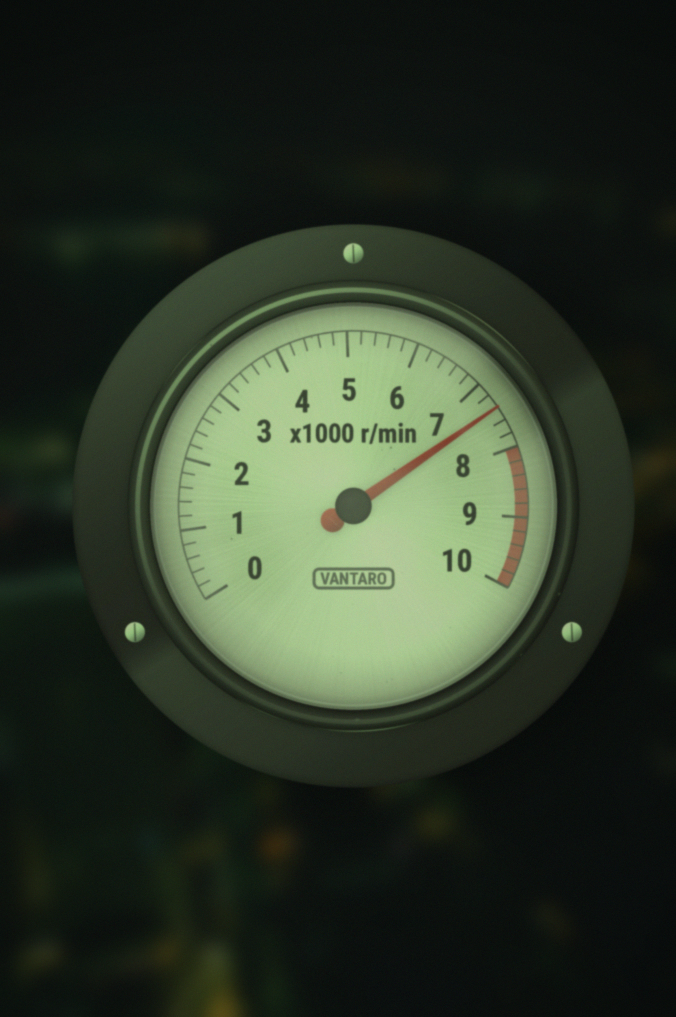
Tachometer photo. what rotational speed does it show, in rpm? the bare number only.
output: 7400
